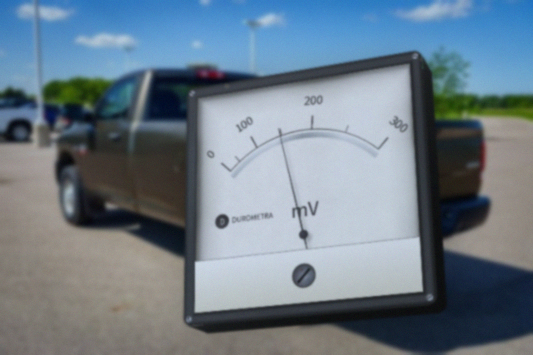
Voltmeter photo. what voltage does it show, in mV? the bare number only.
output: 150
